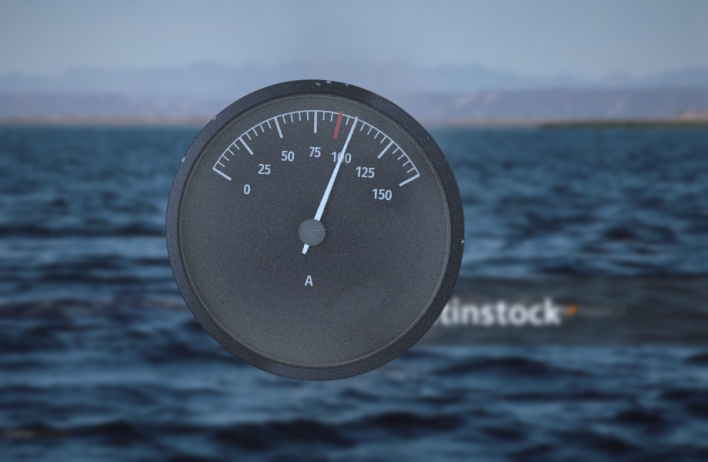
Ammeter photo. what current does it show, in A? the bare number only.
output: 100
